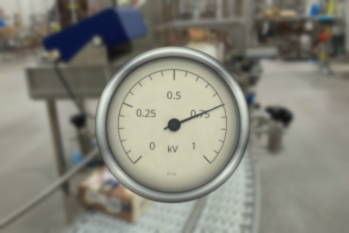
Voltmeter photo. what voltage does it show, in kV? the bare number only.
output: 0.75
